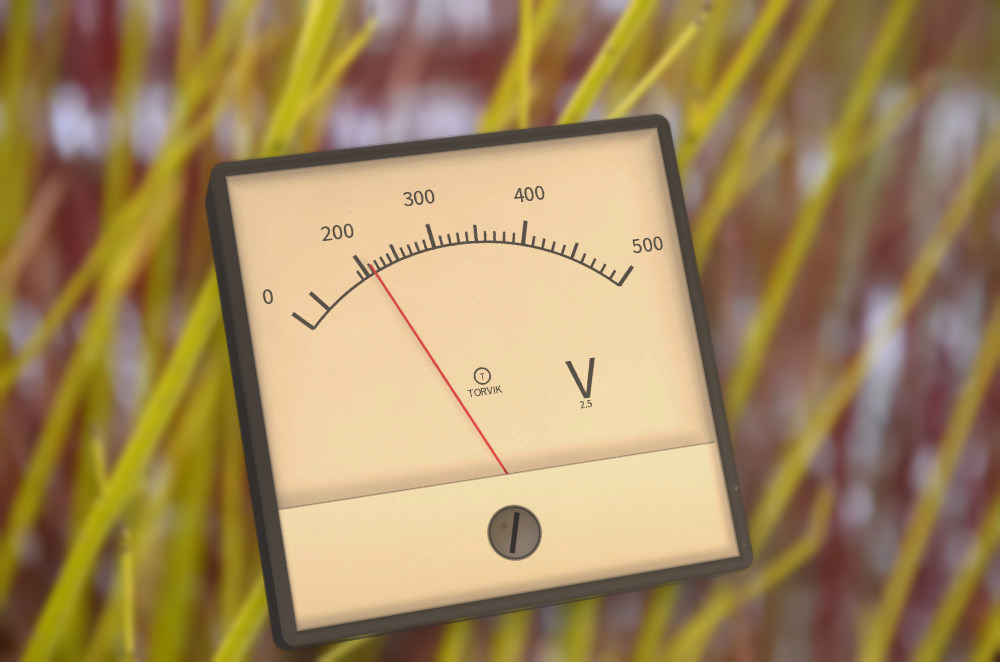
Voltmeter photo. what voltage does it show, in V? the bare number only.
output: 210
